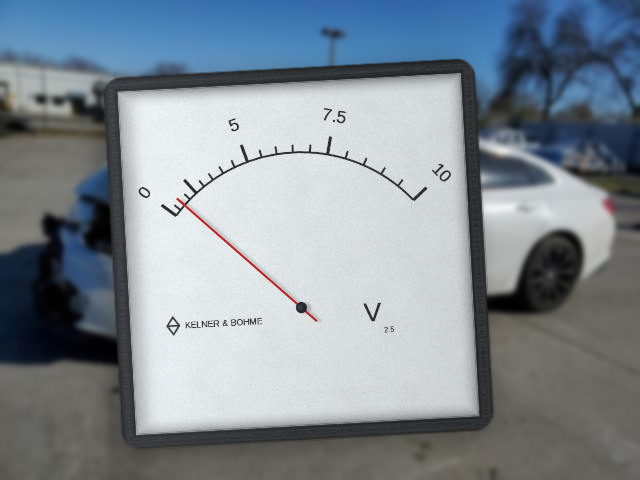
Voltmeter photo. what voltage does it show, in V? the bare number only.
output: 1.5
